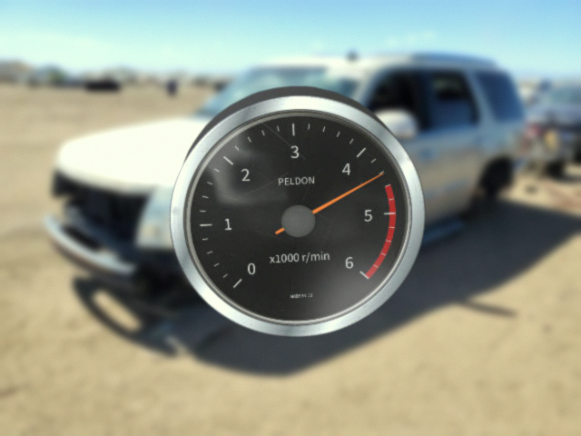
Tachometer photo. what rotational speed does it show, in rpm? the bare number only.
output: 4400
